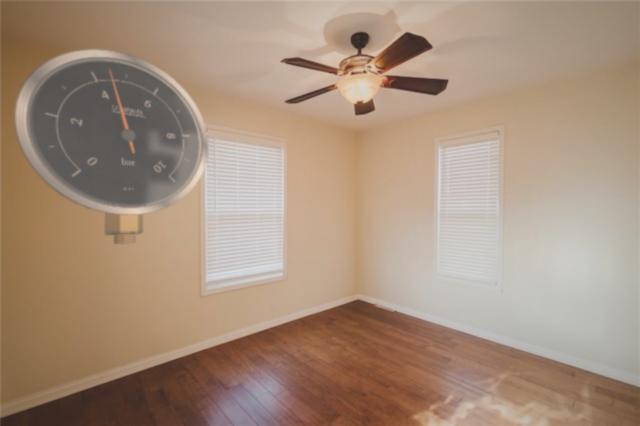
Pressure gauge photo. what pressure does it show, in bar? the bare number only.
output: 4.5
